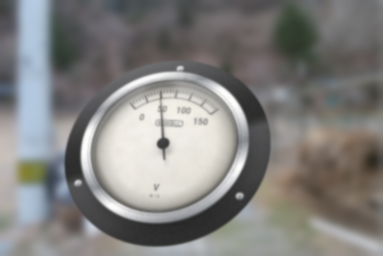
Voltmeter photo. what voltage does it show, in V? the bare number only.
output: 50
